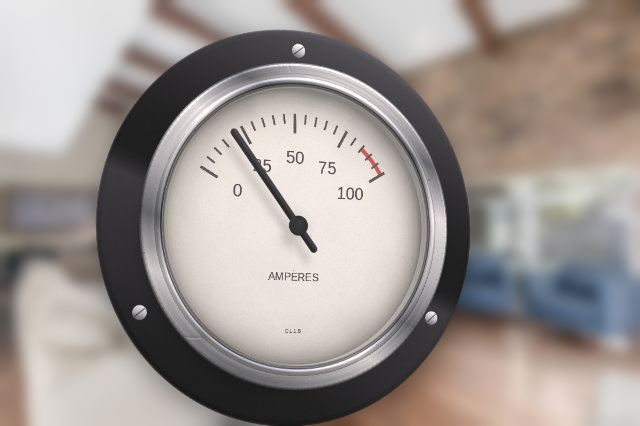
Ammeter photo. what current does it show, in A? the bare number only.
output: 20
